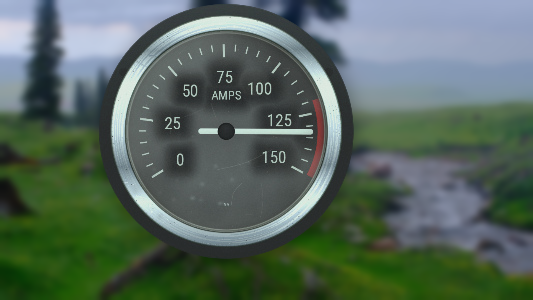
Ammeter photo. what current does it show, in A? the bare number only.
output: 132.5
